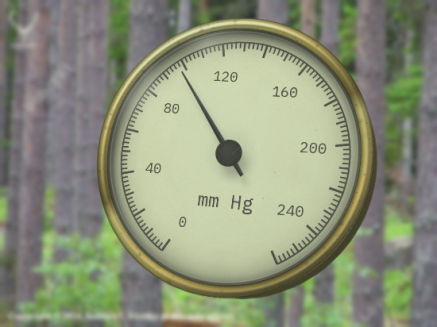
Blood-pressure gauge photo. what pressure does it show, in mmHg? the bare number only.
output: 98
